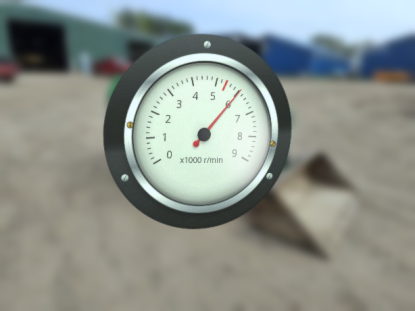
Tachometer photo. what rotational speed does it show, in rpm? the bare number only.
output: 6000
